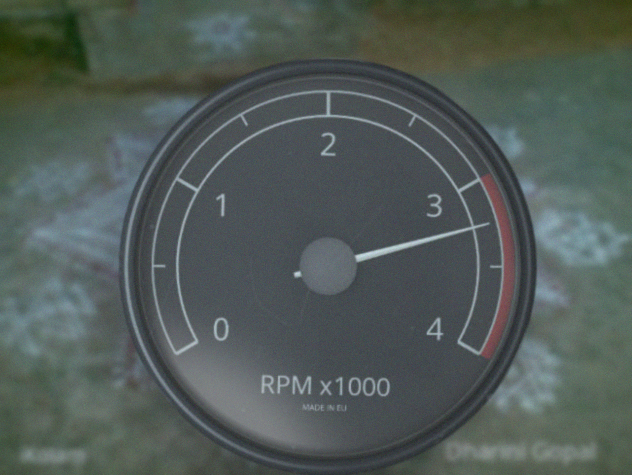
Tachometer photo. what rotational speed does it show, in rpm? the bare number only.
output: 3250
